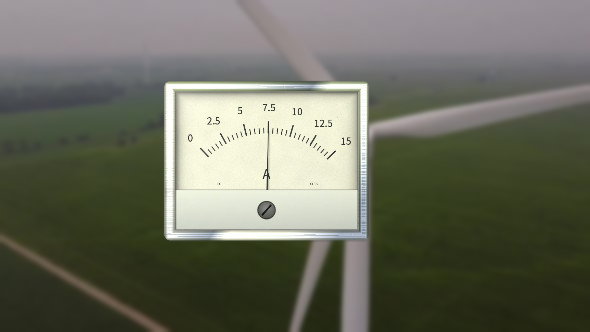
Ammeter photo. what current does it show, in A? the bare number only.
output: 7.5
